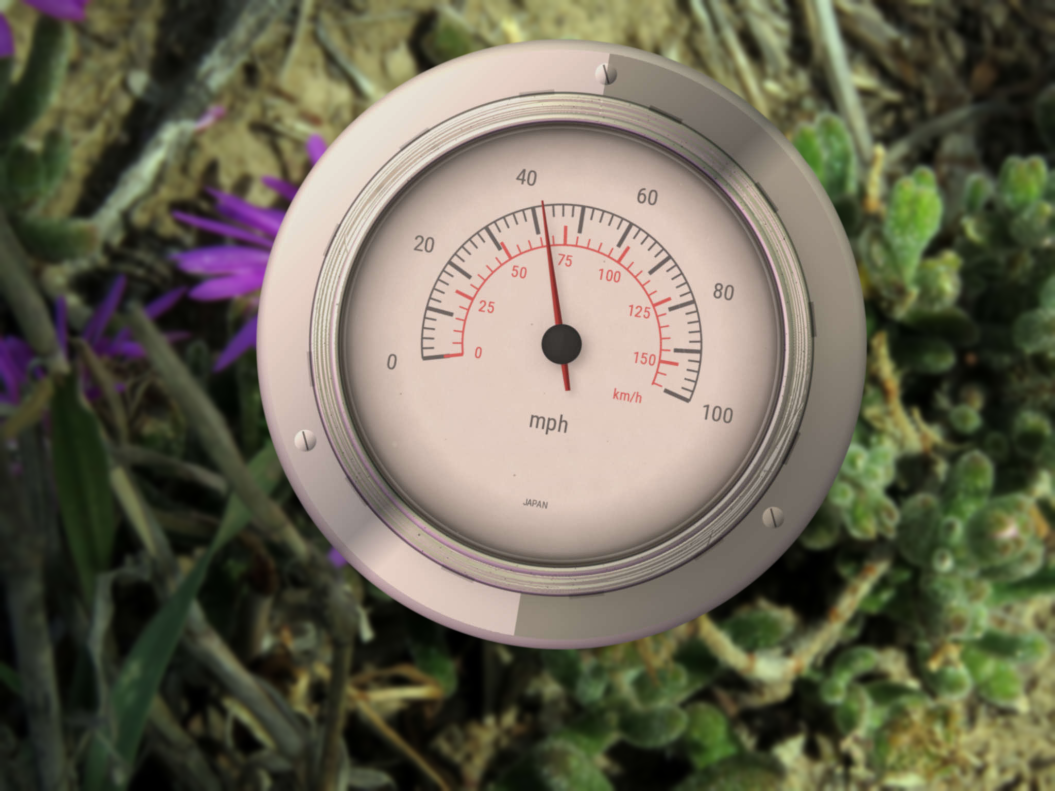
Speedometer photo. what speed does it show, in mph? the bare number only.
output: 42
